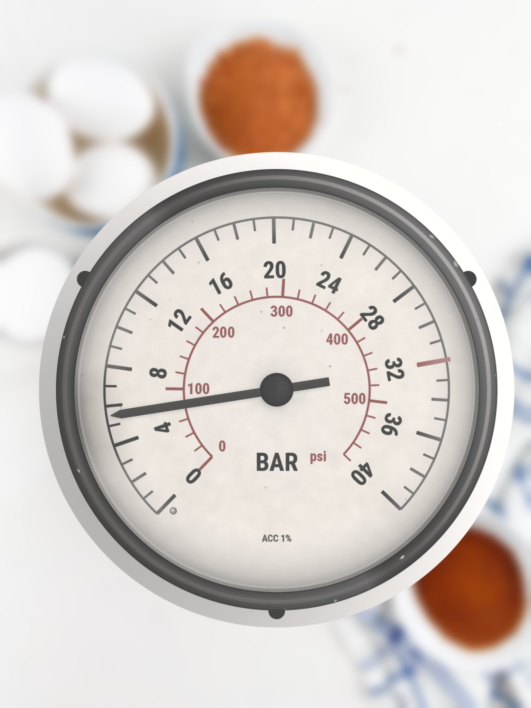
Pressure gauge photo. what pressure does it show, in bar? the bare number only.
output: 5.5
